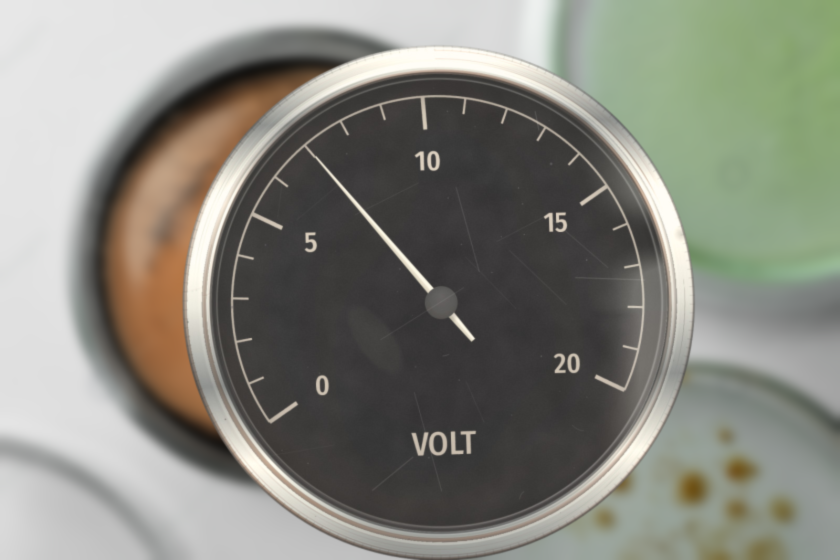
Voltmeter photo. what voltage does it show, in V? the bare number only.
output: 7
